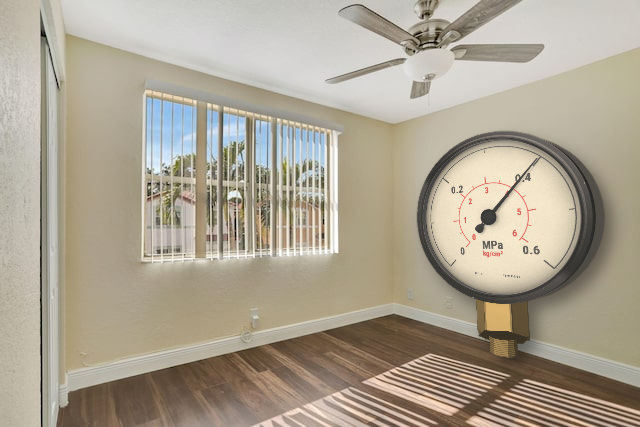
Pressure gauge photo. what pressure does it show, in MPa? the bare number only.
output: 0.4
